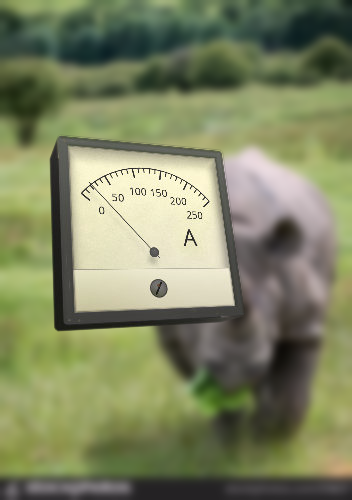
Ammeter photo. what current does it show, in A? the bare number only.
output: 20
